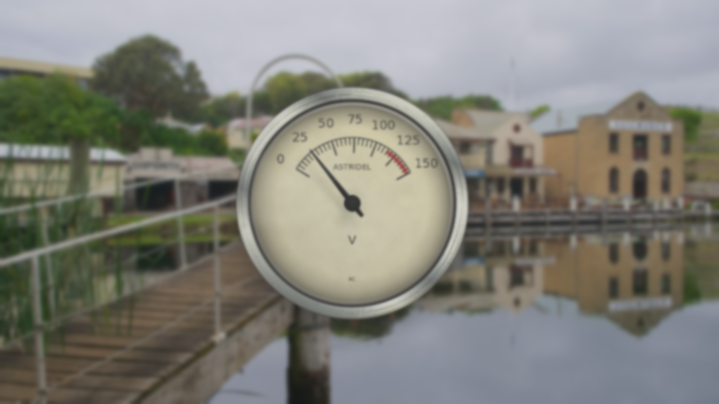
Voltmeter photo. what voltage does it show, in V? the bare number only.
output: 25
